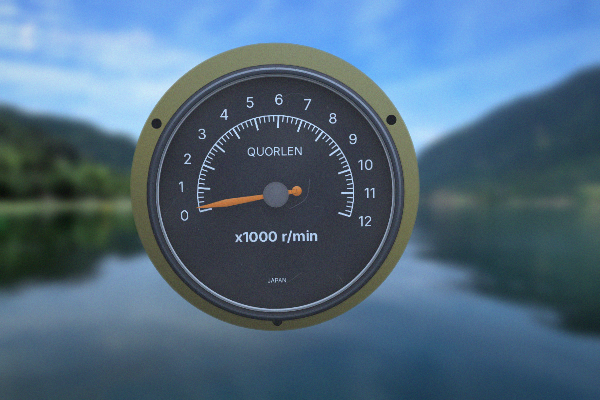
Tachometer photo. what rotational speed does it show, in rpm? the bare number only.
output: 200
